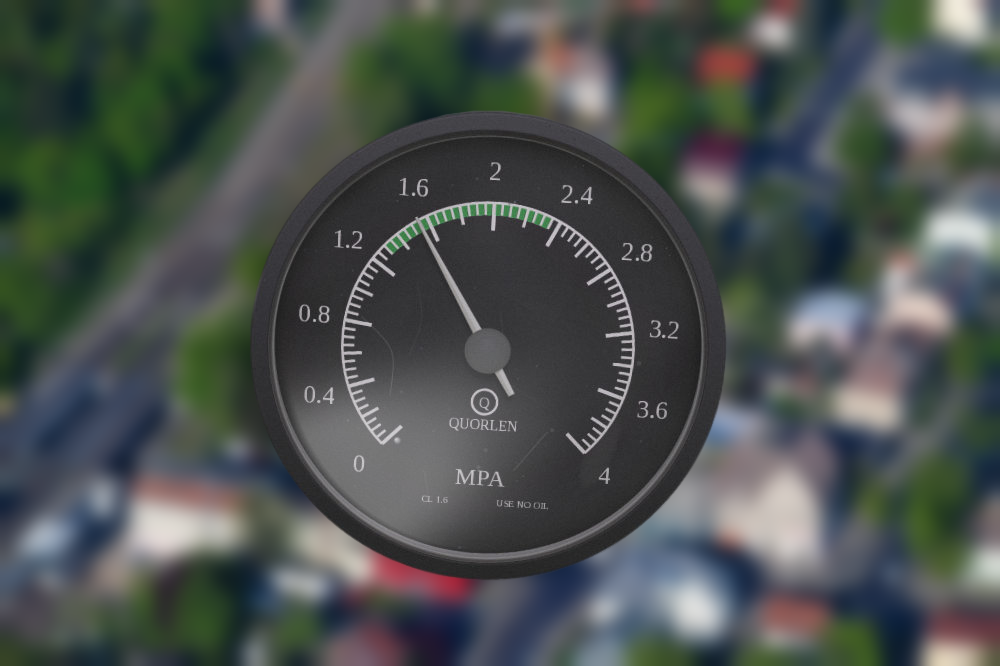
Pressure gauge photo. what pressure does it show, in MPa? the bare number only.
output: 1.55
